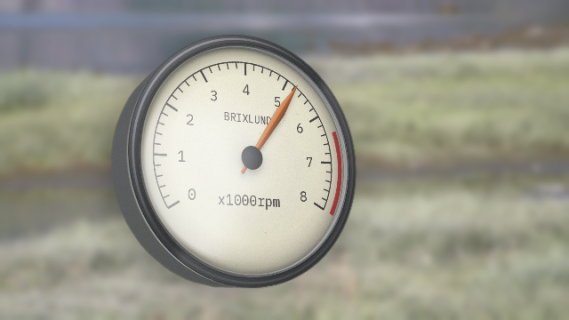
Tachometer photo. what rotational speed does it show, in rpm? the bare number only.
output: 5200
